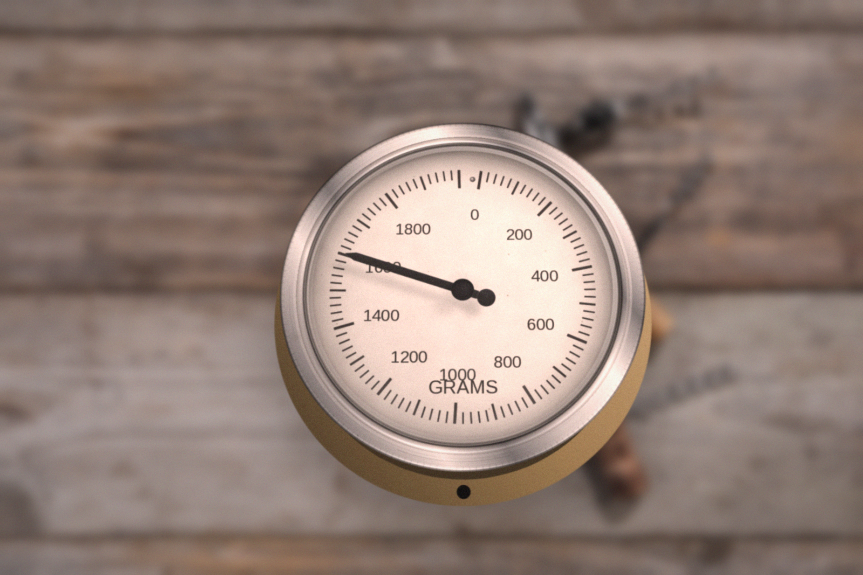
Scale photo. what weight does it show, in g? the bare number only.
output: 1600
